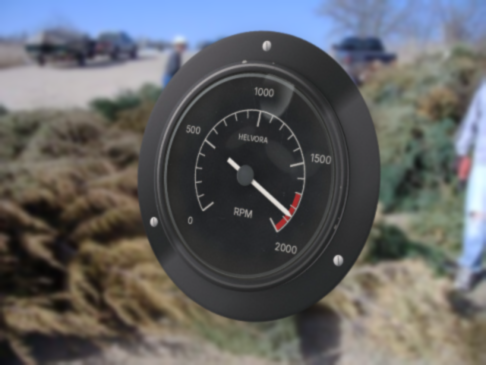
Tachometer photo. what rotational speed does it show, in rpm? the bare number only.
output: 1850
